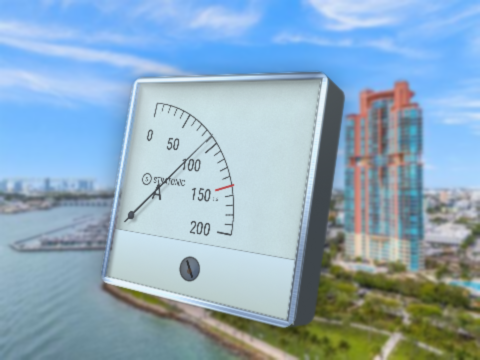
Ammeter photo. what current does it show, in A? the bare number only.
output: 90
